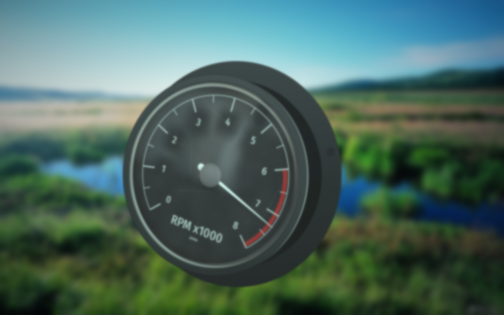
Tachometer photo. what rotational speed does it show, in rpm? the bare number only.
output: 7250
